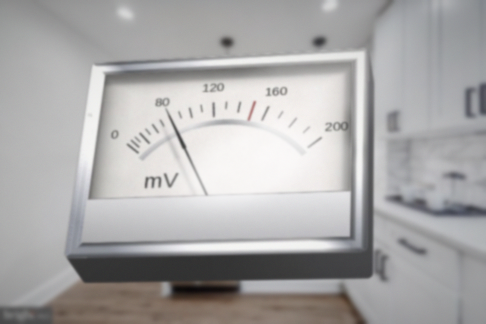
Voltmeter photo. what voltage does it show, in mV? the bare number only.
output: 80
